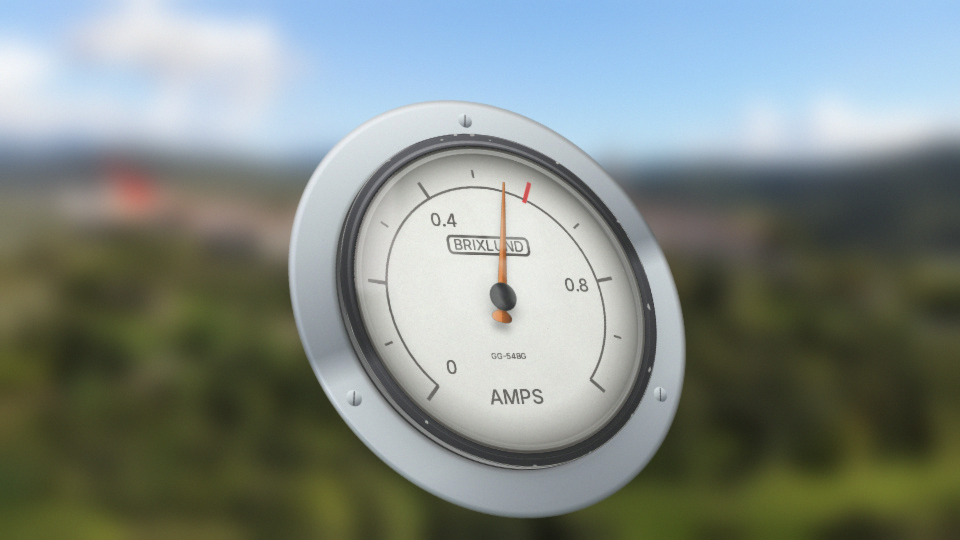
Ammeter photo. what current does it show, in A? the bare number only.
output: 0.55
